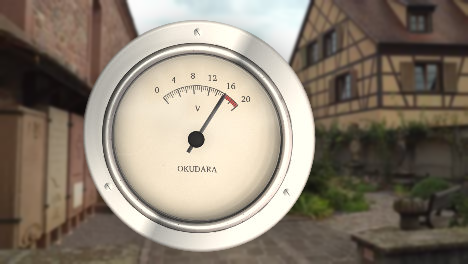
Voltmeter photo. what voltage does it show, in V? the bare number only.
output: 16
